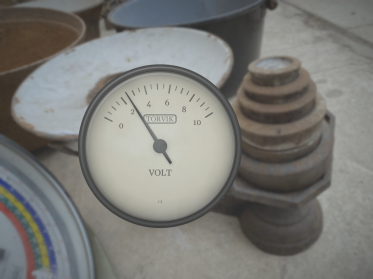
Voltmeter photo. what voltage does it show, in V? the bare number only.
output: 2.5
